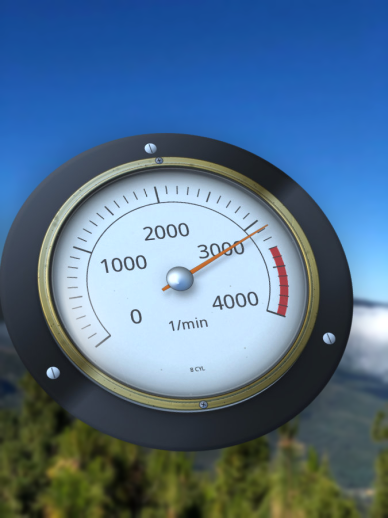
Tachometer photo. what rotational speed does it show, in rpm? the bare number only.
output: 3100
